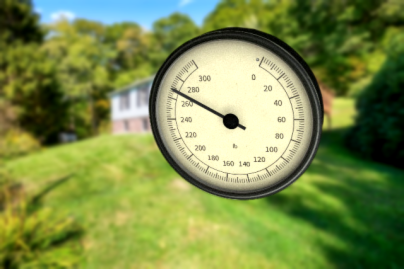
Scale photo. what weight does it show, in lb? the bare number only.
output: 270
